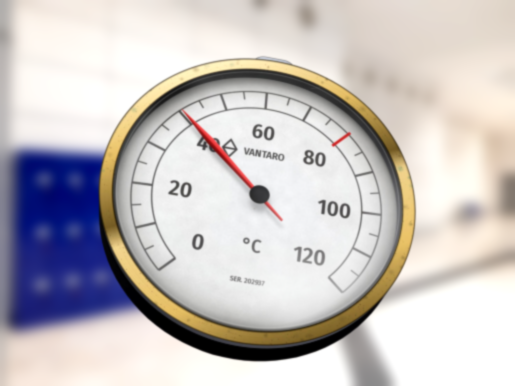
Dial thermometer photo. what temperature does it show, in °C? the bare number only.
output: 40
